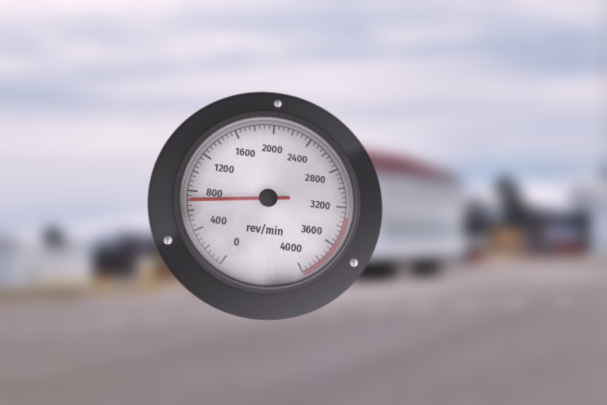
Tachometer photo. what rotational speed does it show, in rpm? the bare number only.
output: 700
